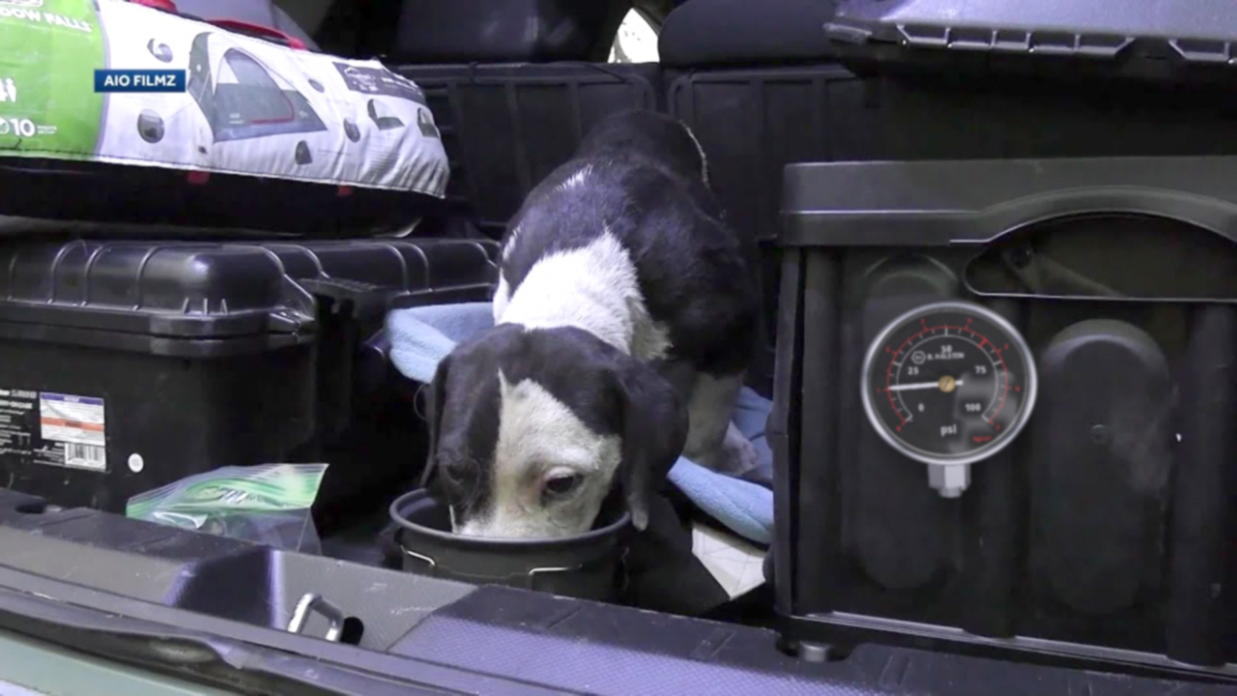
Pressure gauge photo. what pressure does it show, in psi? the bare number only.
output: 15
